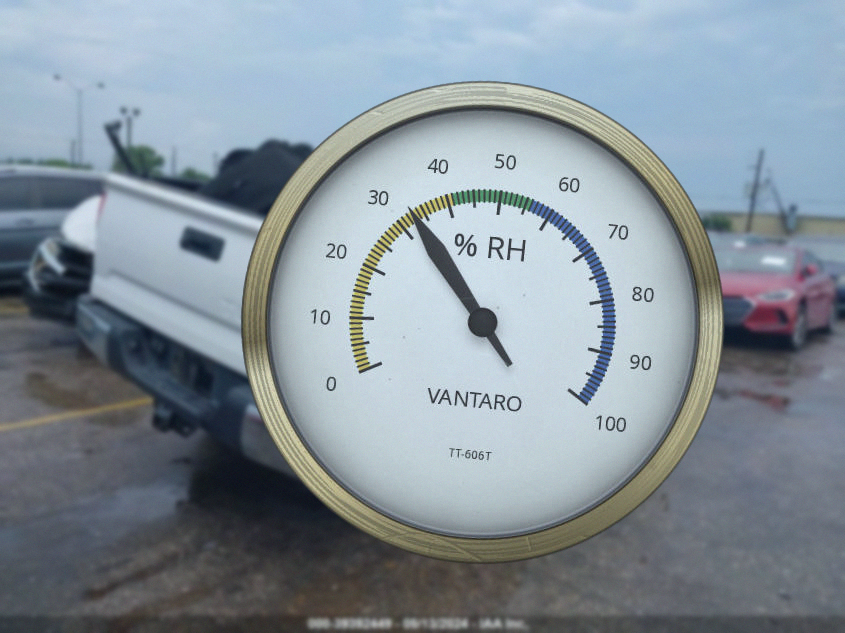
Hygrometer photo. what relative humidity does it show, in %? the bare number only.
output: 33
